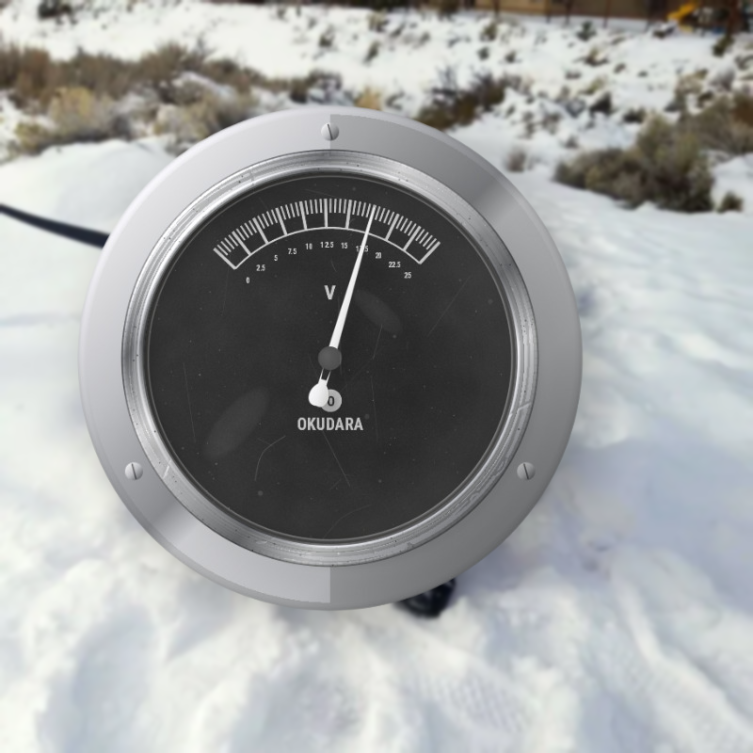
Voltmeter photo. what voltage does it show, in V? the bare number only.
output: 17.5
